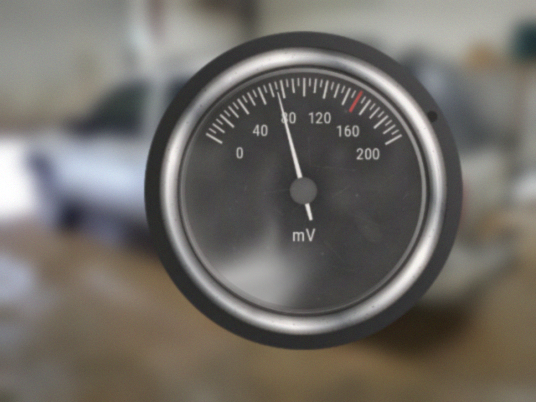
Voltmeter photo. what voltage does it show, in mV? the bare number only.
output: 75
